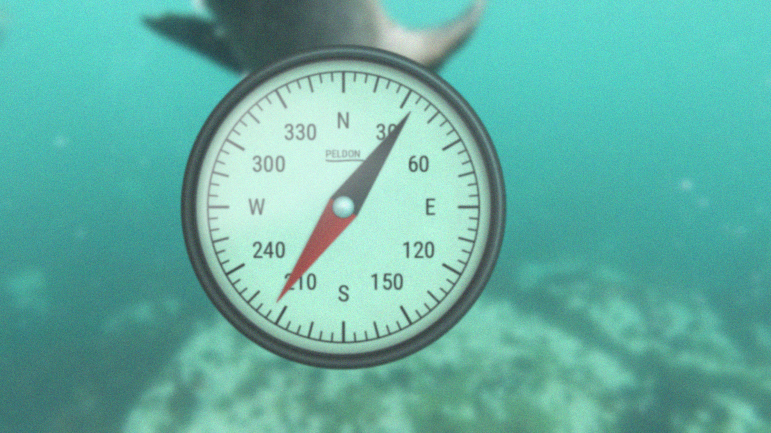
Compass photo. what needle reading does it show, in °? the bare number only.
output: 215
